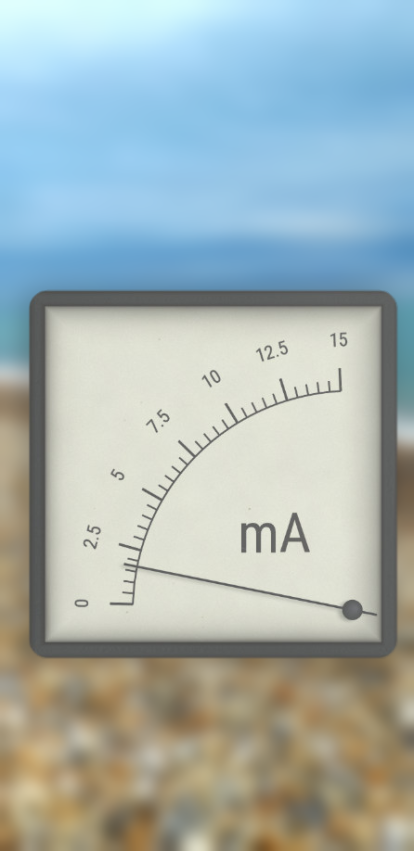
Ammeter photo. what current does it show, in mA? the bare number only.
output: 1.75
